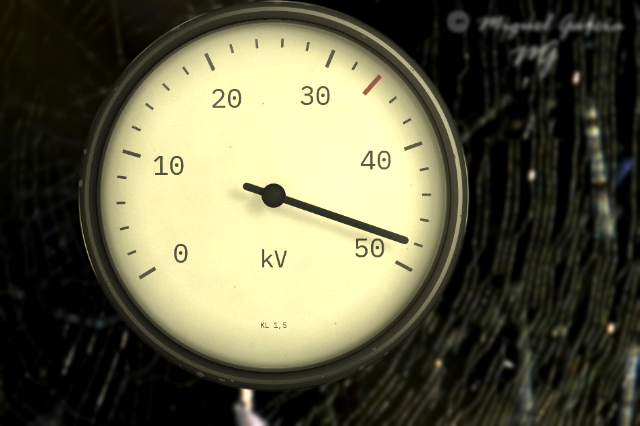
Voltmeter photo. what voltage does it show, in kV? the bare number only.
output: 48
